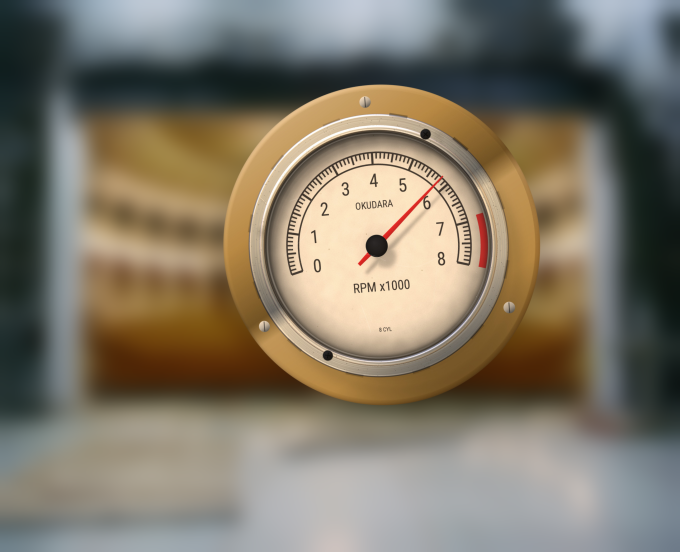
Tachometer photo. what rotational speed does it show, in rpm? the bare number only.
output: 5800
